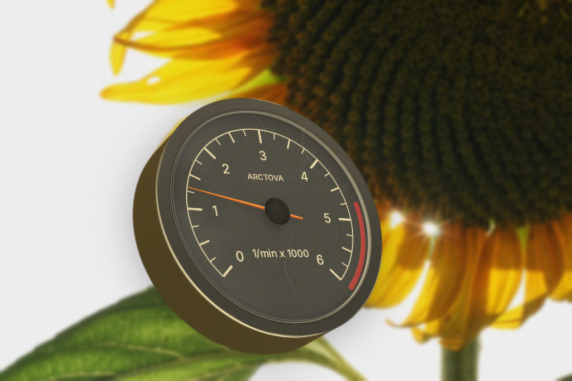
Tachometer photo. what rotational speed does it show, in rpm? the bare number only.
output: 1250
